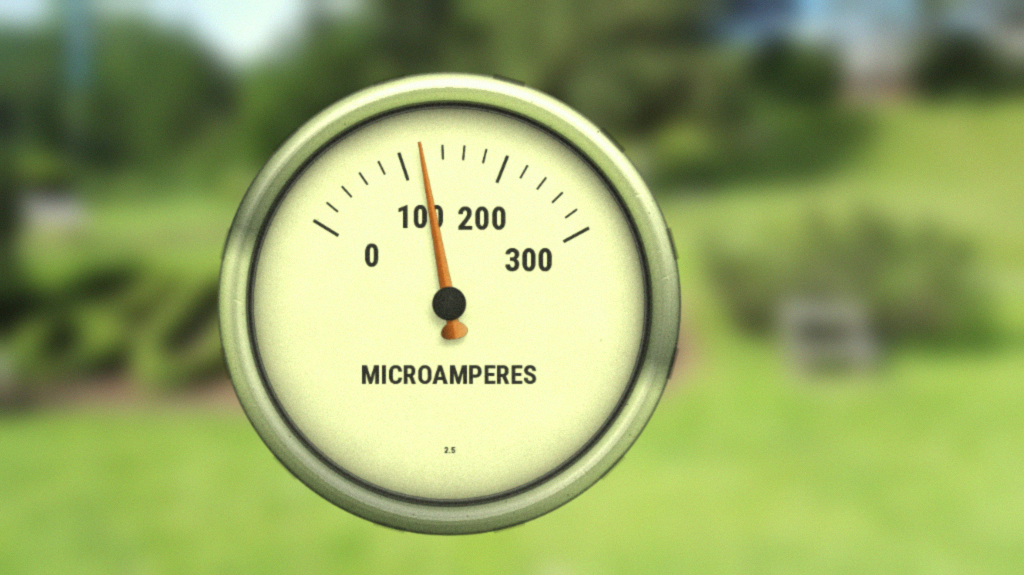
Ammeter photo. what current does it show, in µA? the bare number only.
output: 120
